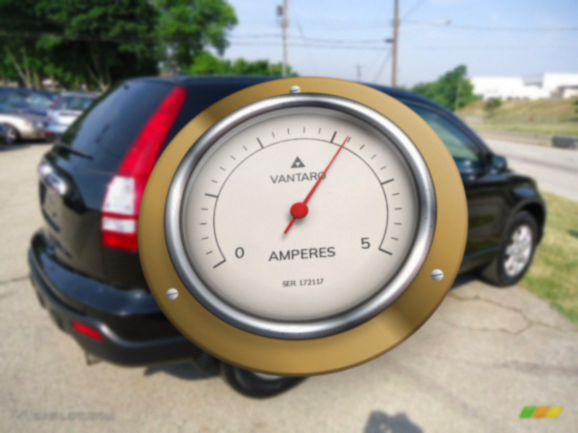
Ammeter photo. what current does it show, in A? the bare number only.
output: 3.2
